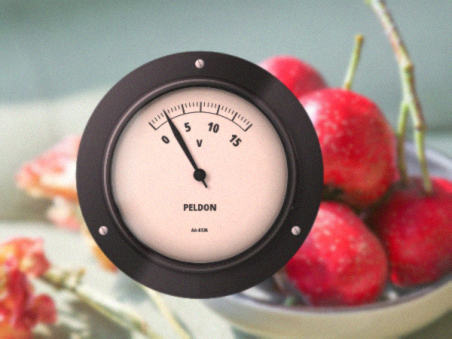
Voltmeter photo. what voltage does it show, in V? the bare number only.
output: 2.5
